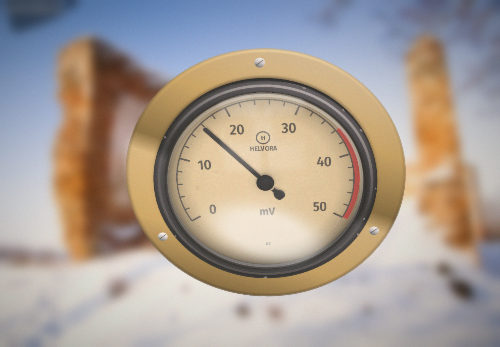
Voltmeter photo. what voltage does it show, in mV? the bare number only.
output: 16
